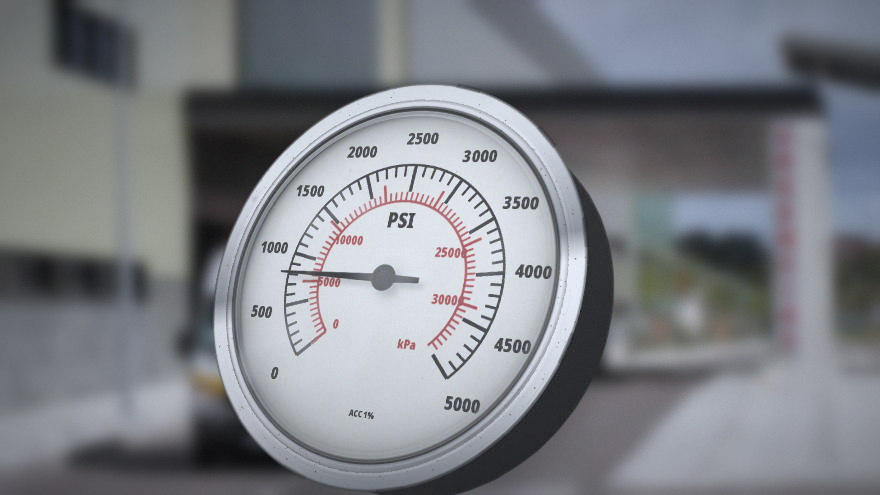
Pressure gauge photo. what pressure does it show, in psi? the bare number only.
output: 800
